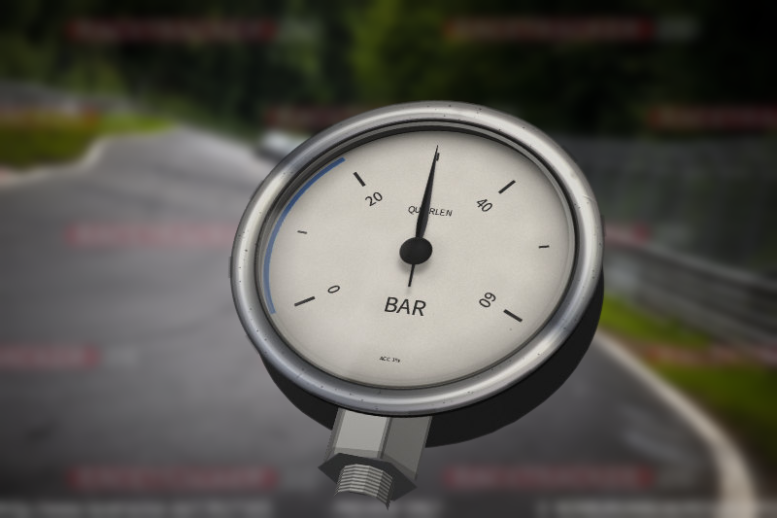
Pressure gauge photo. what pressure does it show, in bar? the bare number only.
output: 30
